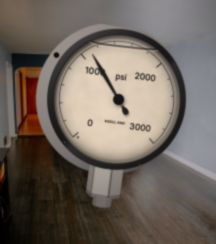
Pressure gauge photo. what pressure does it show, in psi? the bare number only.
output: 1100
